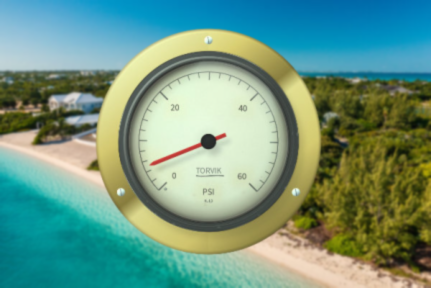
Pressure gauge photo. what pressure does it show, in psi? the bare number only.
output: 5
